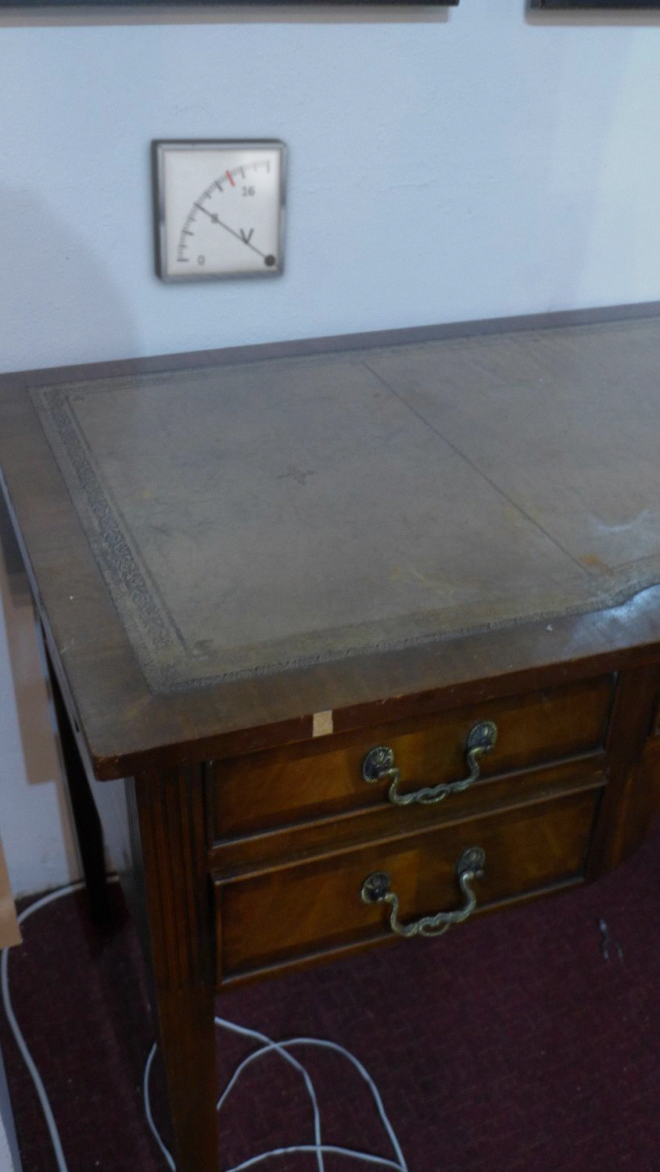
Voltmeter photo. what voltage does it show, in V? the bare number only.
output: 8
